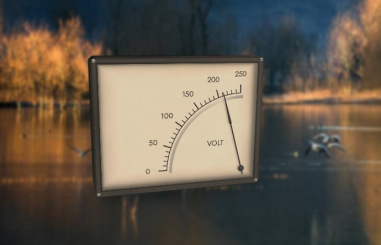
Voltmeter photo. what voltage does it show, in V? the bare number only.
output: 210
